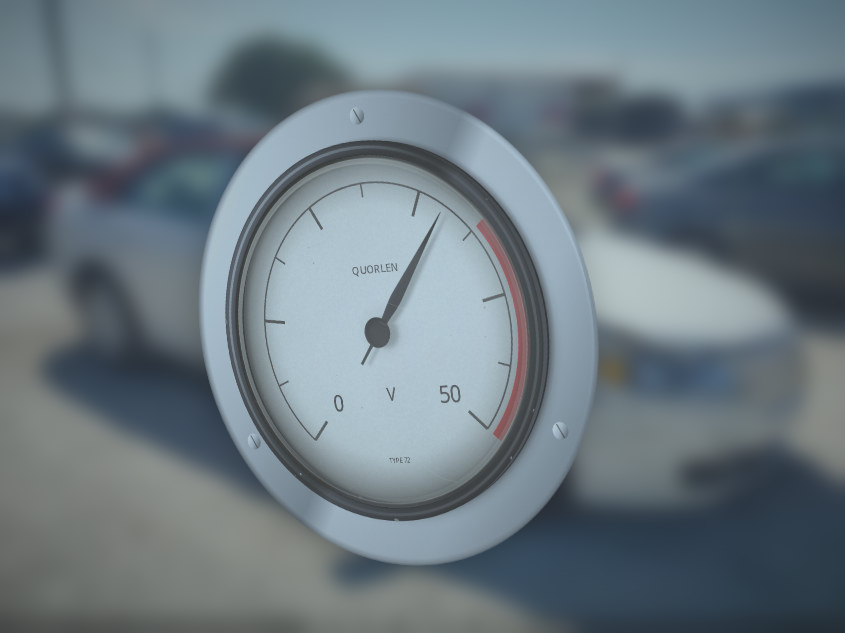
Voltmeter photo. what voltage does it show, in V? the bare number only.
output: 32.5
